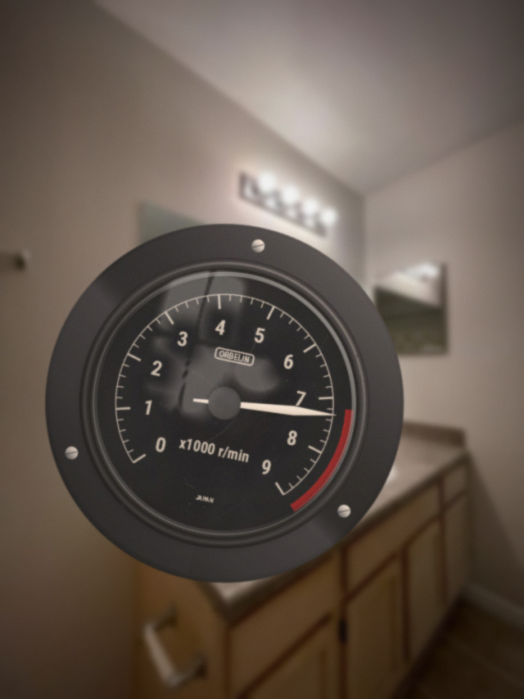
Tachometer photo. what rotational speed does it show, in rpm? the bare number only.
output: 7300
